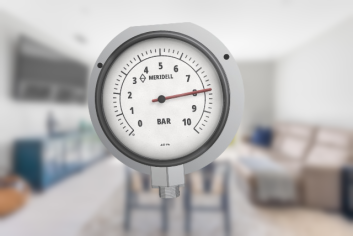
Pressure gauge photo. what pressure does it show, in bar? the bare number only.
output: 8
